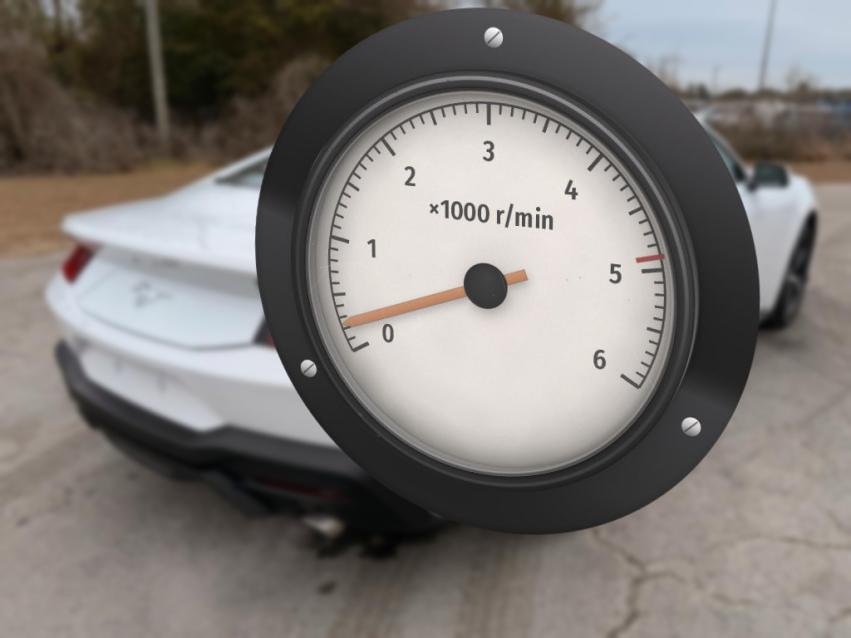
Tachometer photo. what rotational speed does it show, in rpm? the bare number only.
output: 250
